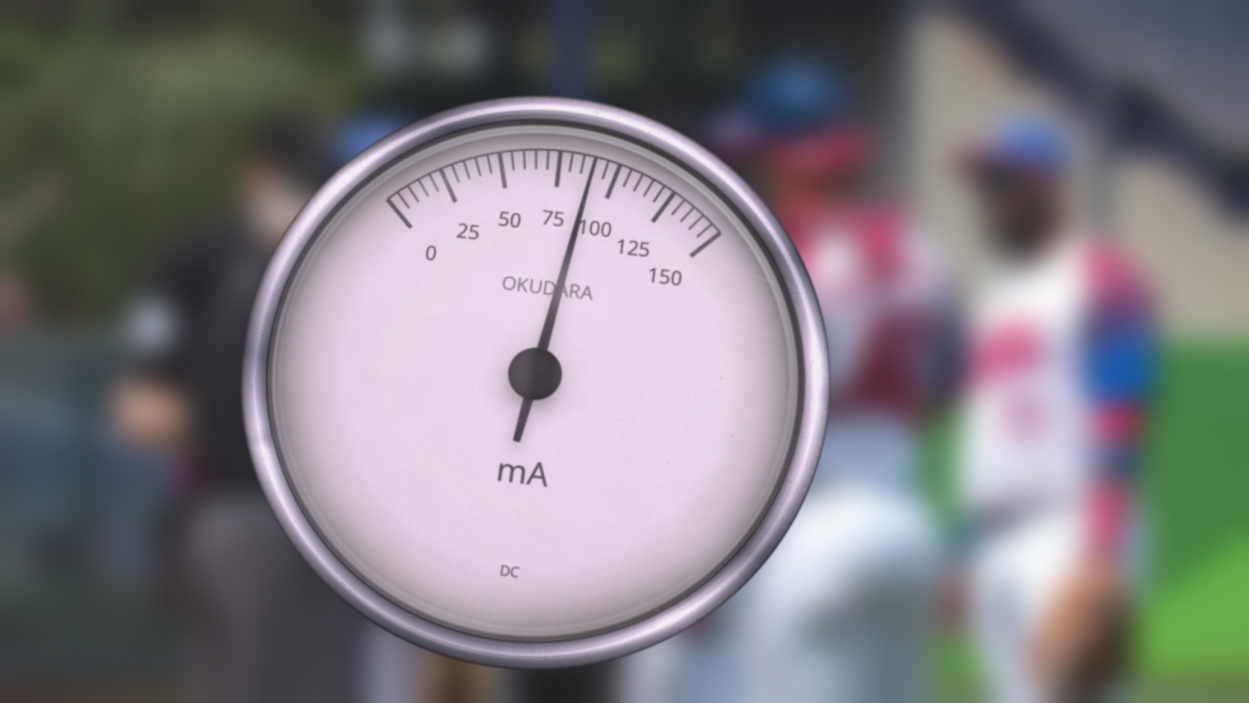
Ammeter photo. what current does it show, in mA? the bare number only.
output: 90
